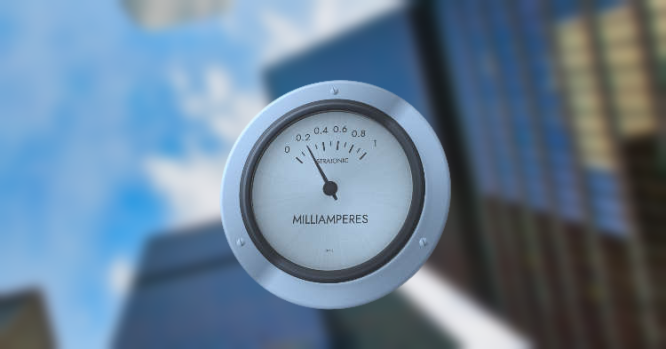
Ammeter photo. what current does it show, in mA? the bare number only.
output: 0.2
